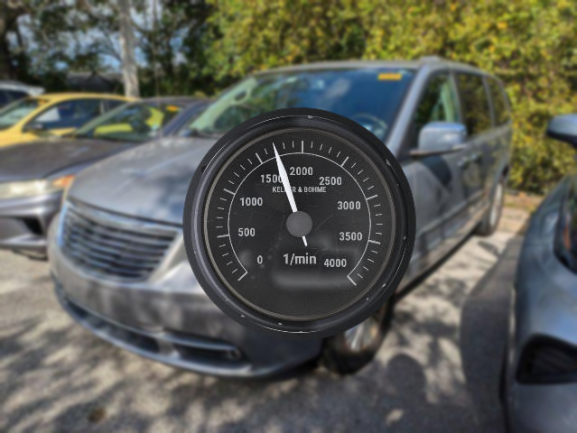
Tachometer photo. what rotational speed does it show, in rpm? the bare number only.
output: 1700
